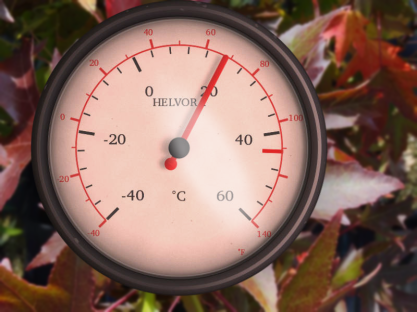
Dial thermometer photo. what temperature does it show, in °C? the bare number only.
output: 20
